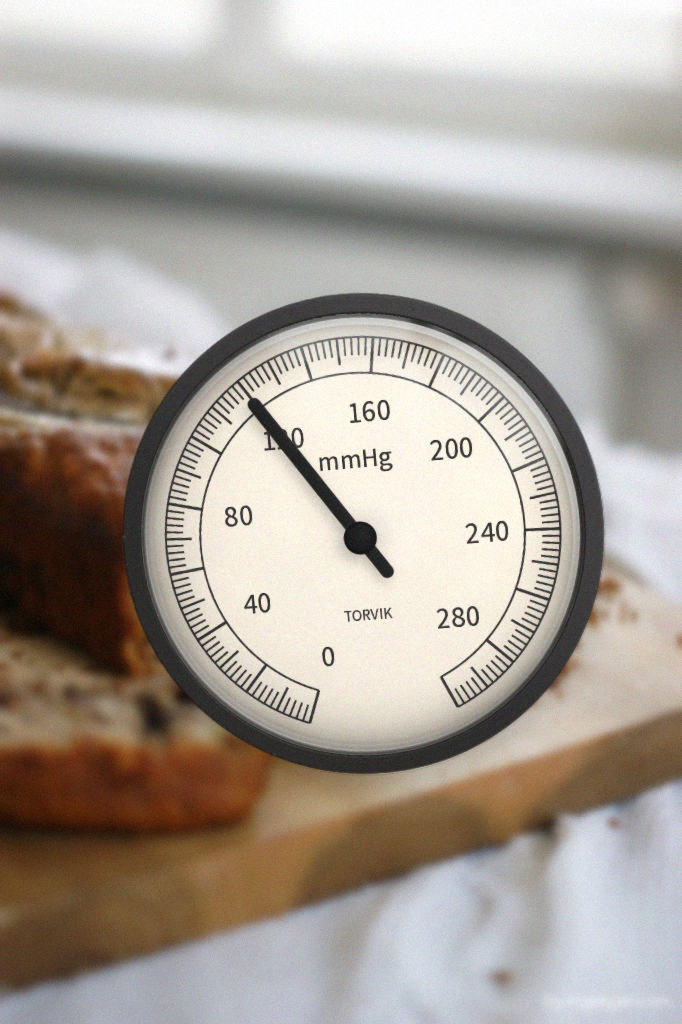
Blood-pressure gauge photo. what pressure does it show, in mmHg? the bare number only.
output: 120
